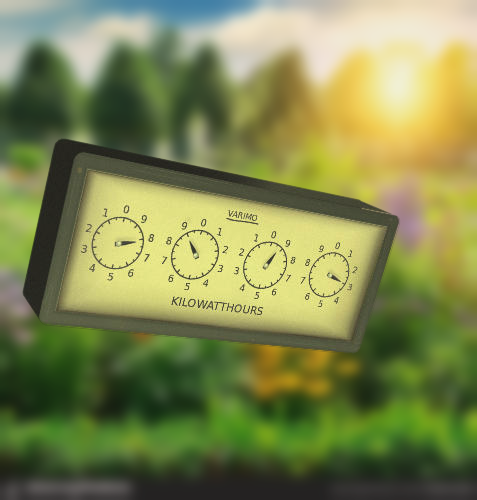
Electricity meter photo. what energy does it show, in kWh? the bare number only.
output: 7893
